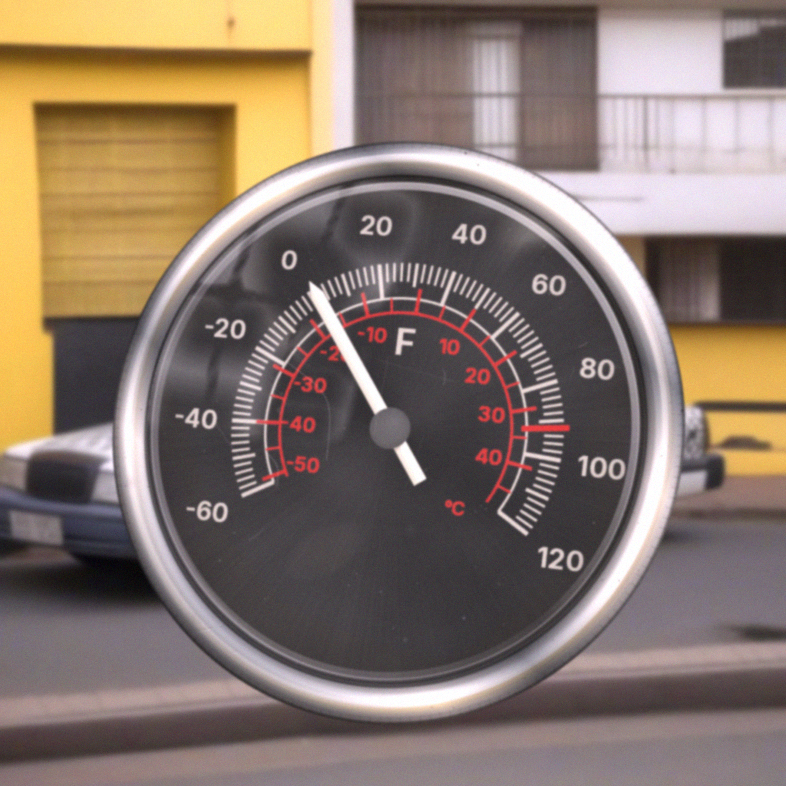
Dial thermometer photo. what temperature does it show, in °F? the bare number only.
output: 2
